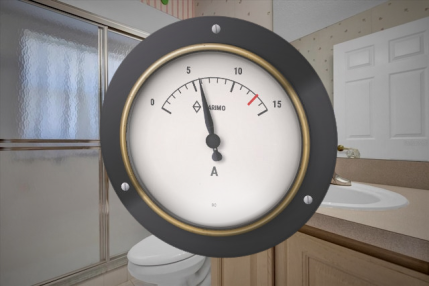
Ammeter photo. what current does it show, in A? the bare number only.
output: 6
